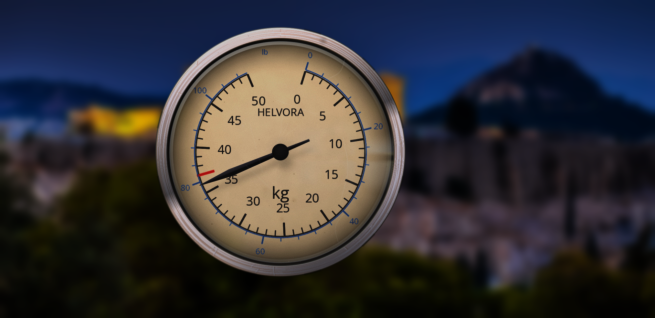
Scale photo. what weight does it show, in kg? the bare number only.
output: 36
